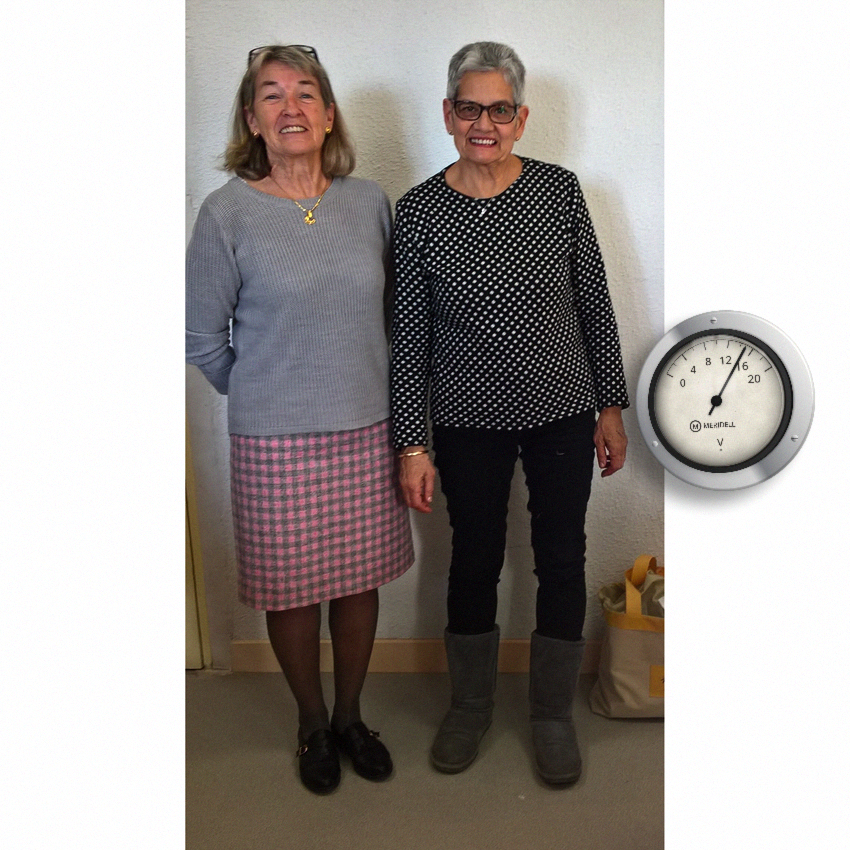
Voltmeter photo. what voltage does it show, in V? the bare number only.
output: 15
